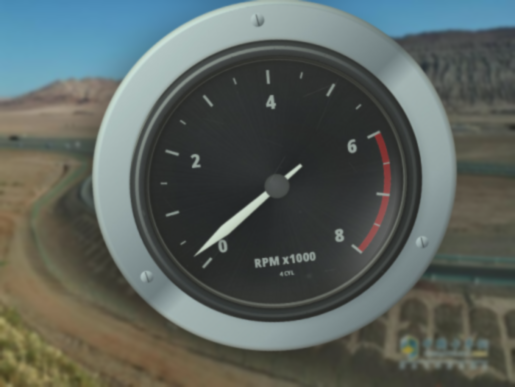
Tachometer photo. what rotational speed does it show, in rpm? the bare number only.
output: 250
